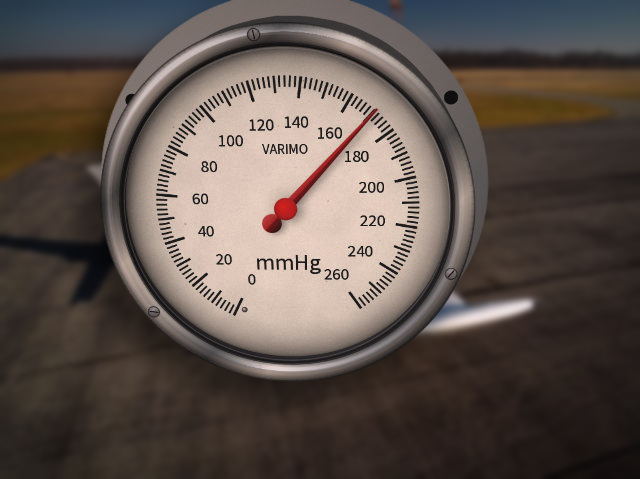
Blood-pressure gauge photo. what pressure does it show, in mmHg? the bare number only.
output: 170
